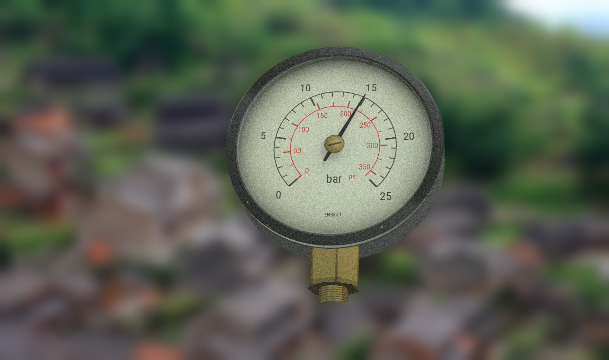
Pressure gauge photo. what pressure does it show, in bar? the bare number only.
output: 15
